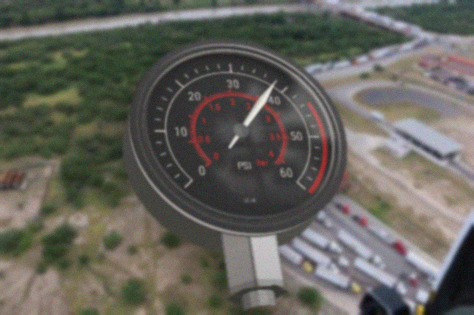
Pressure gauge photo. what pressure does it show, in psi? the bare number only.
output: 38
